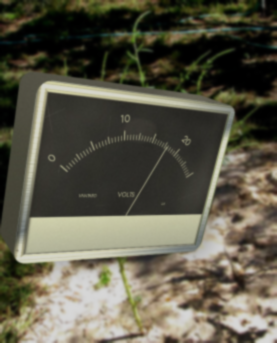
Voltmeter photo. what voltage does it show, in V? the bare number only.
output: 17.5
